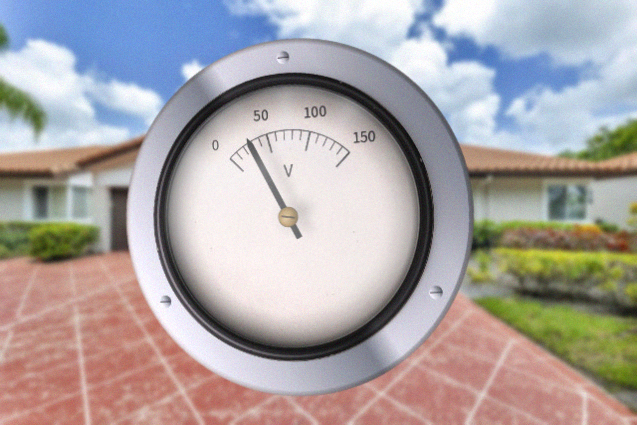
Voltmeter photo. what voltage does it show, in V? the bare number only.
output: 30
